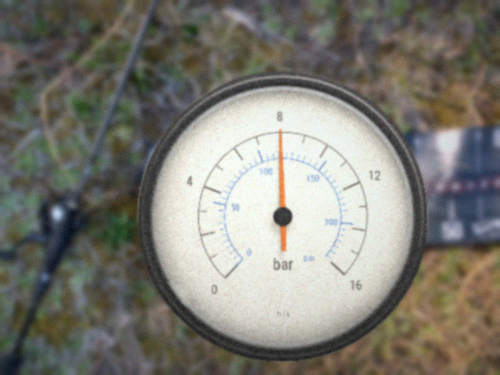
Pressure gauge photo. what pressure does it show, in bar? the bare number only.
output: 8
